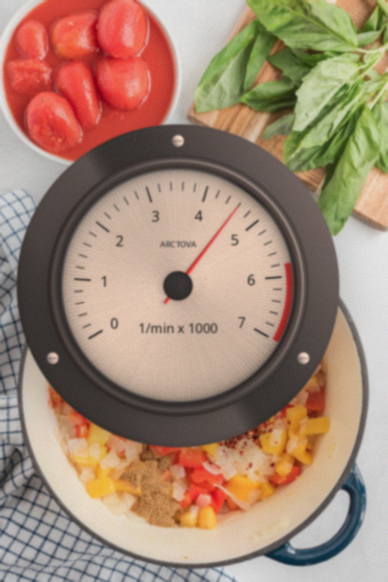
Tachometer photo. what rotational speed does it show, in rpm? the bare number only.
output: 4600
